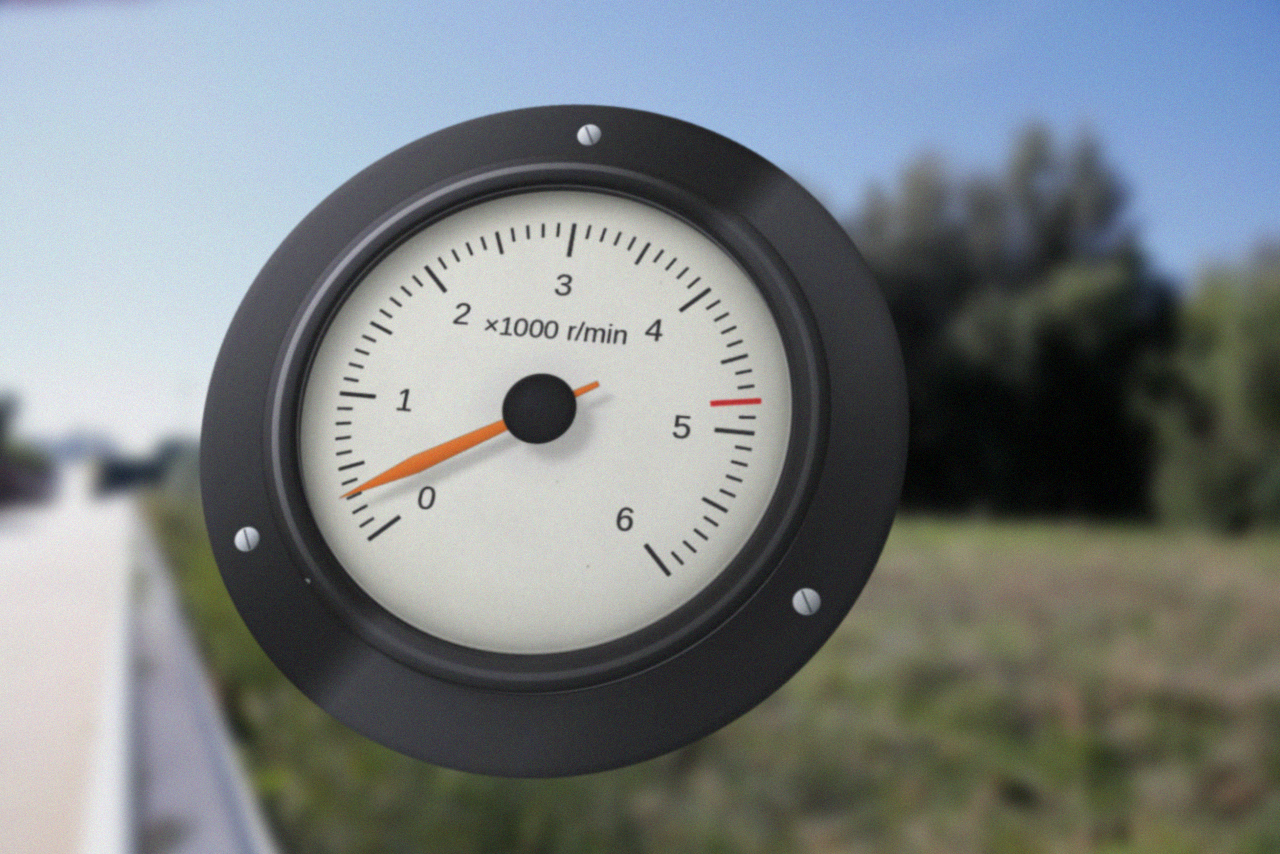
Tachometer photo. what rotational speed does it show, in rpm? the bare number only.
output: 300
